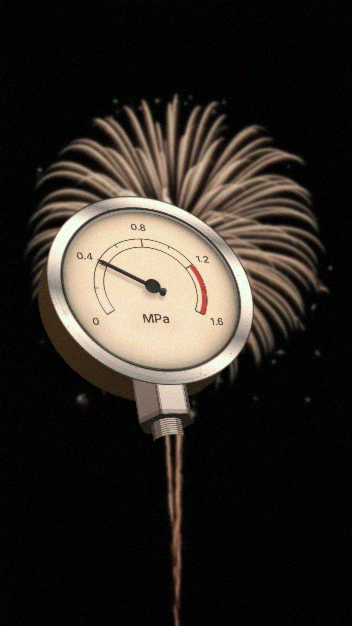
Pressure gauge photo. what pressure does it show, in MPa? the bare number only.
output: 0.4
